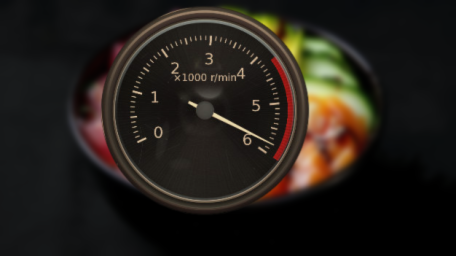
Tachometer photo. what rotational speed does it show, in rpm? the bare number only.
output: 5800
